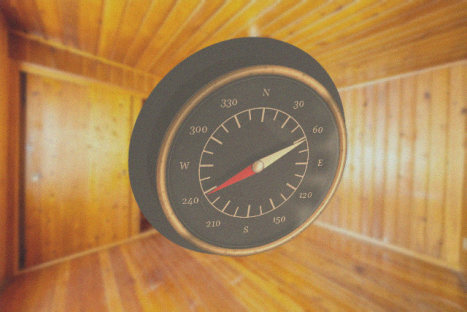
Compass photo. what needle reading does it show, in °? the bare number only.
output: 240
